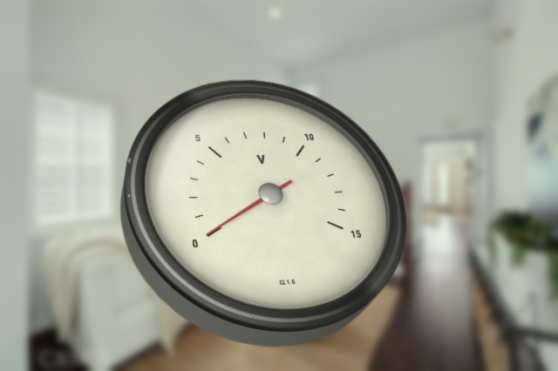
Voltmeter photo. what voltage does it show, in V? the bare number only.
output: 0
